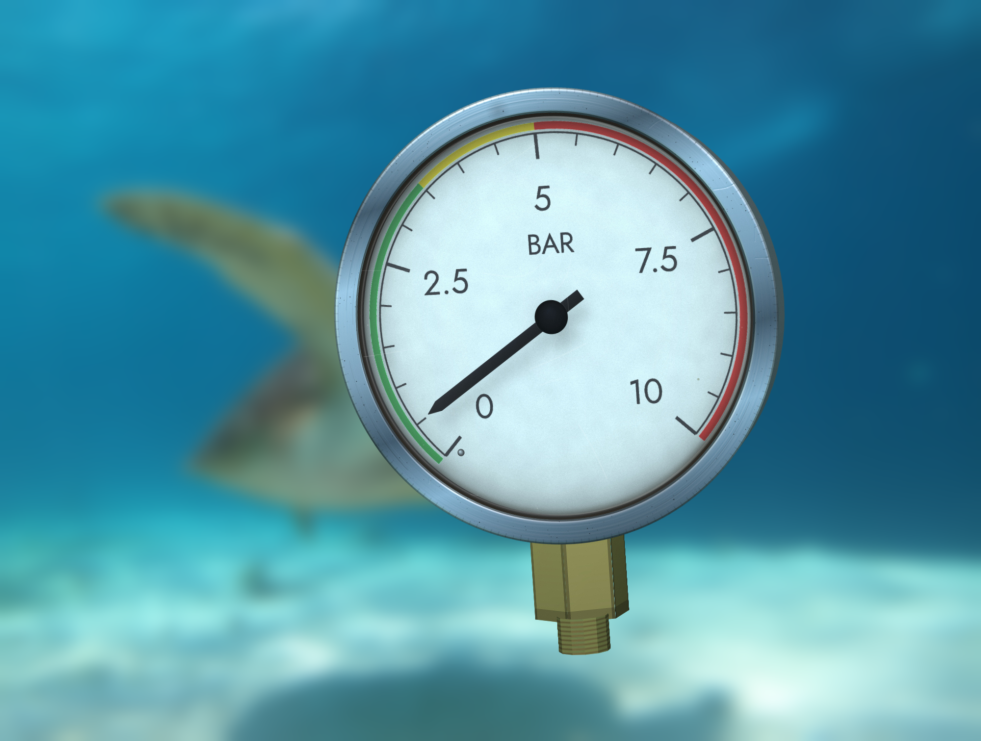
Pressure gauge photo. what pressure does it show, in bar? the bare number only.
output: 0.5
